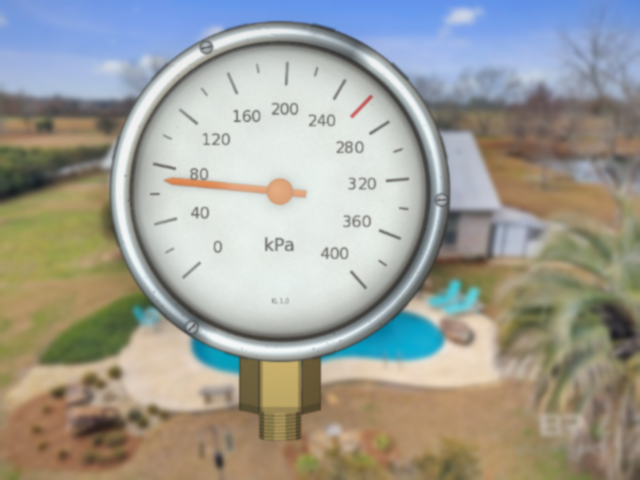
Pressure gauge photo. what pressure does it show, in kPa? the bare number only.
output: 70
